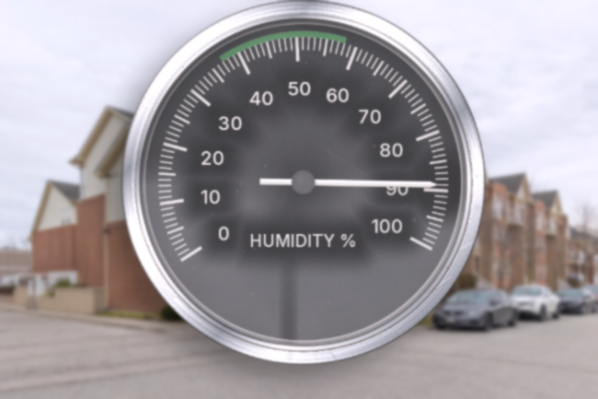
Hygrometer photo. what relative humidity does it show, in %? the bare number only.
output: 89
